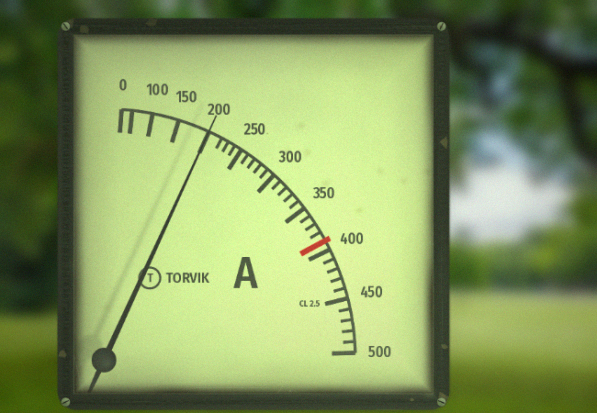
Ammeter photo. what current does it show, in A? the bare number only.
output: 200
